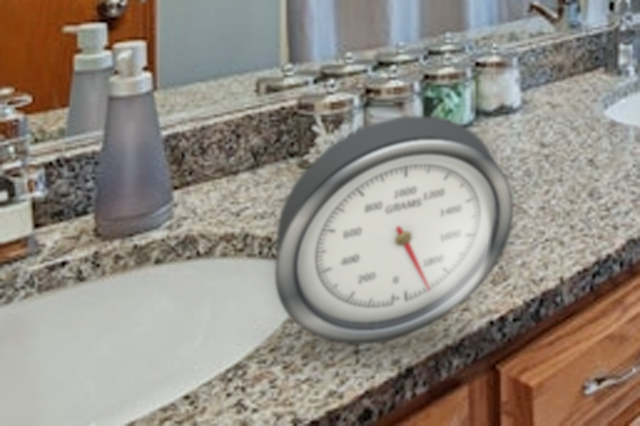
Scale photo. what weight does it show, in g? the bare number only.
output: 1900
